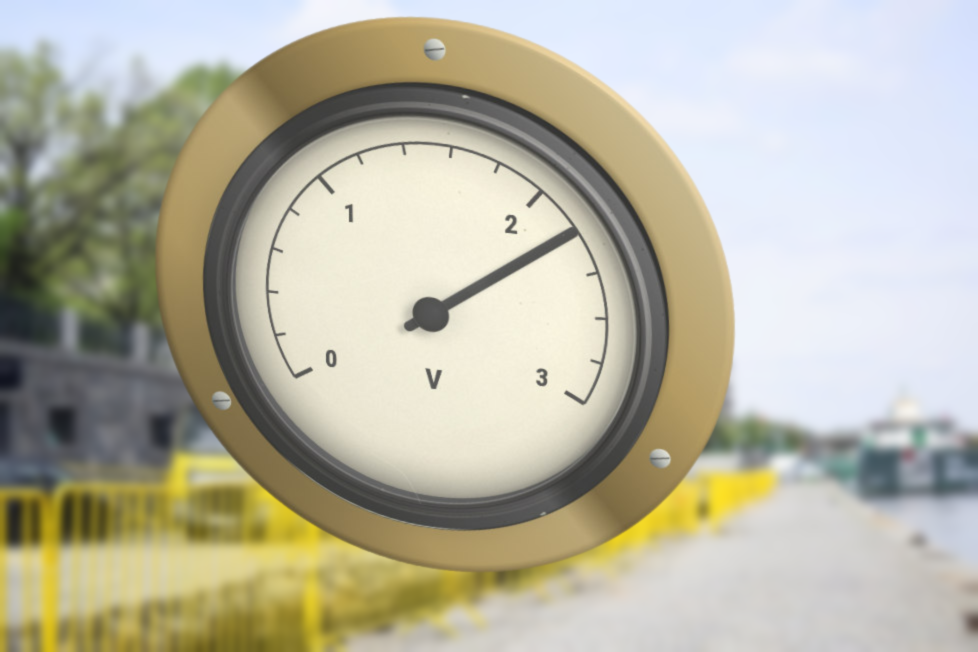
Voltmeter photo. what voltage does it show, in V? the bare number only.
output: 2.2
